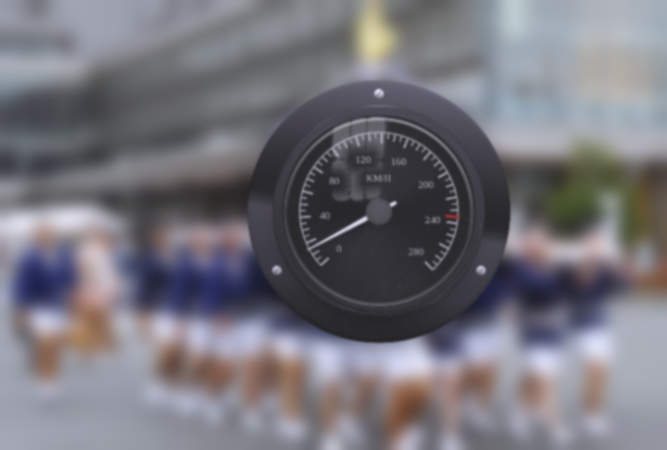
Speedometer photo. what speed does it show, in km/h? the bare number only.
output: 15
